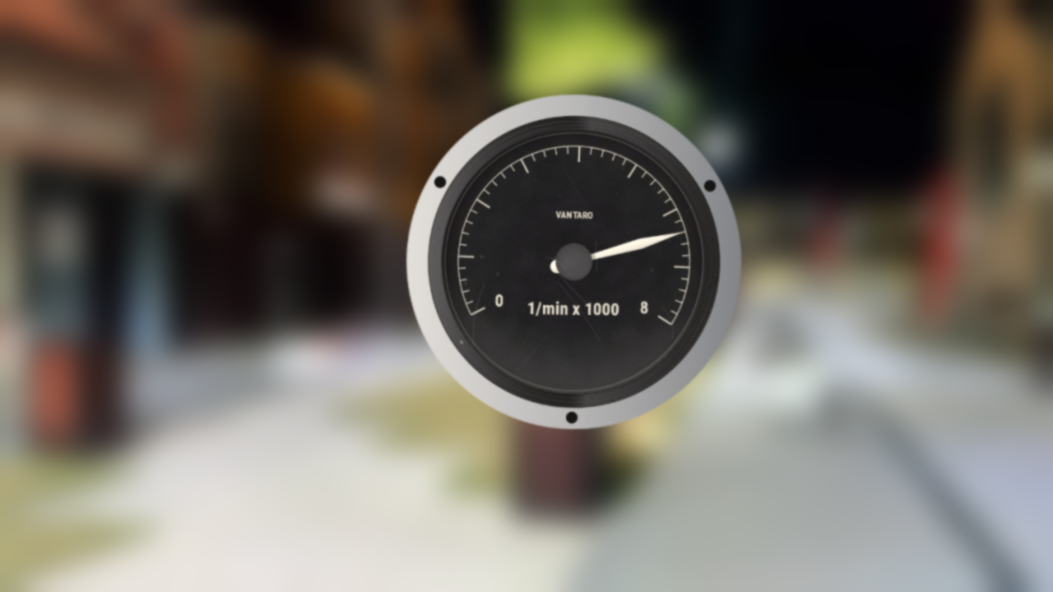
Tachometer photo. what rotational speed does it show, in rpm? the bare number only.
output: 6400
